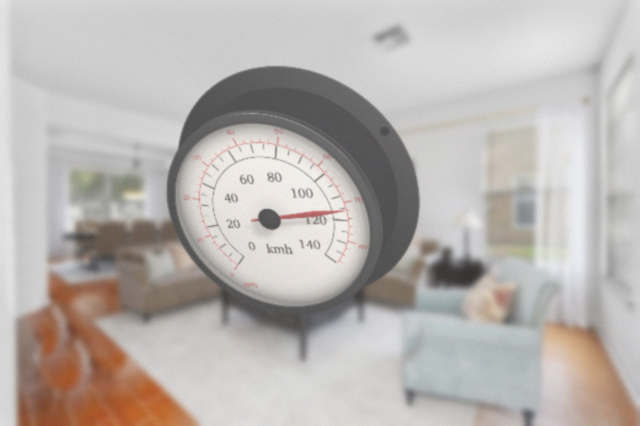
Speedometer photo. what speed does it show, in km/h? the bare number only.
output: 115
